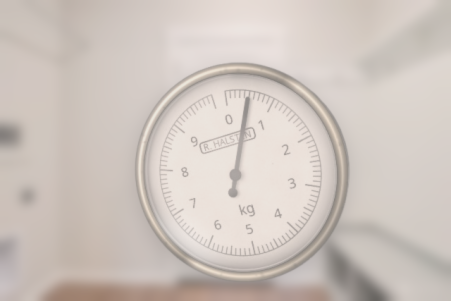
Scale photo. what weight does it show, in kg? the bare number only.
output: 0.5
